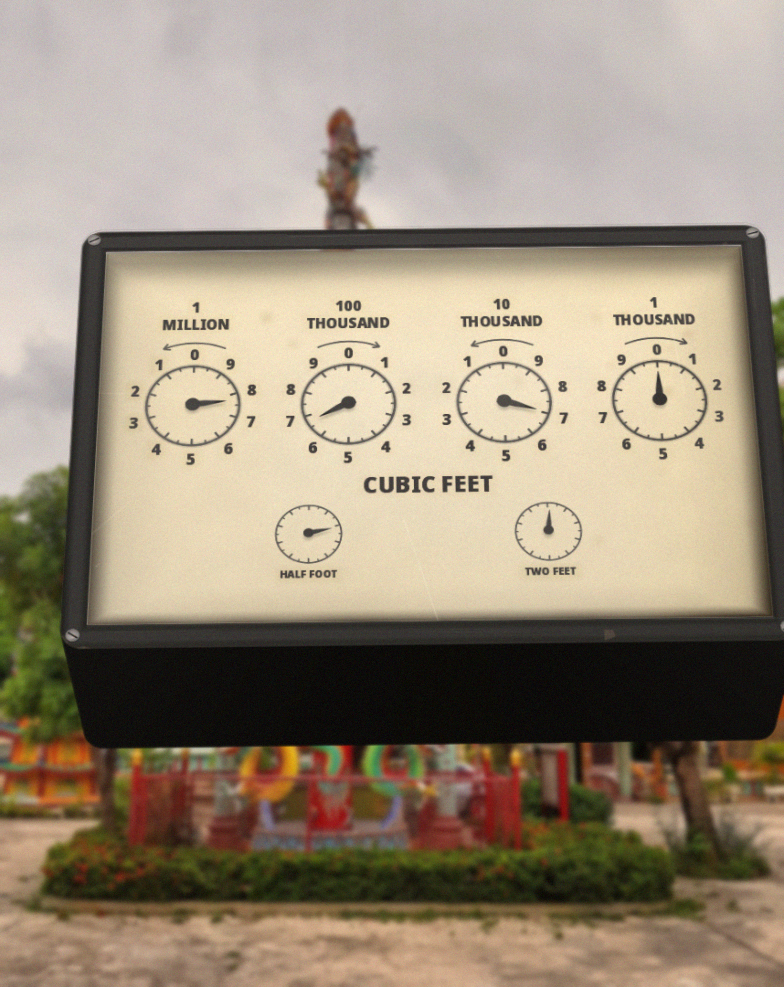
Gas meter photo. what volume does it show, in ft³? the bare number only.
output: 767000
